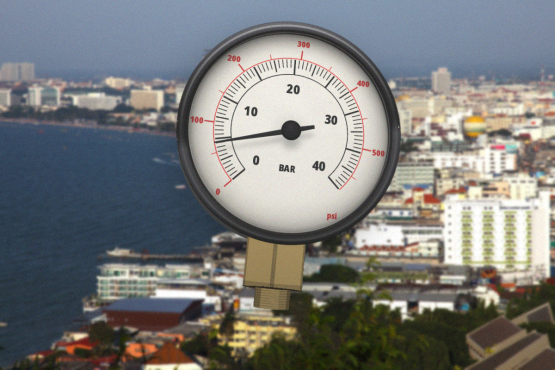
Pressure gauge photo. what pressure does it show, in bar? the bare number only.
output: 4.5
